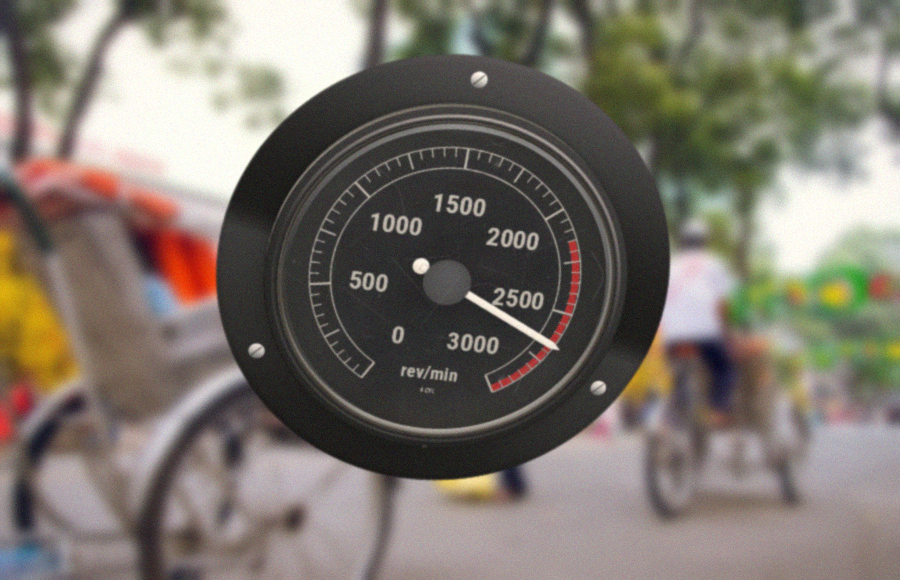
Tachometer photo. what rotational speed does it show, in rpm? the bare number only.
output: 2650
